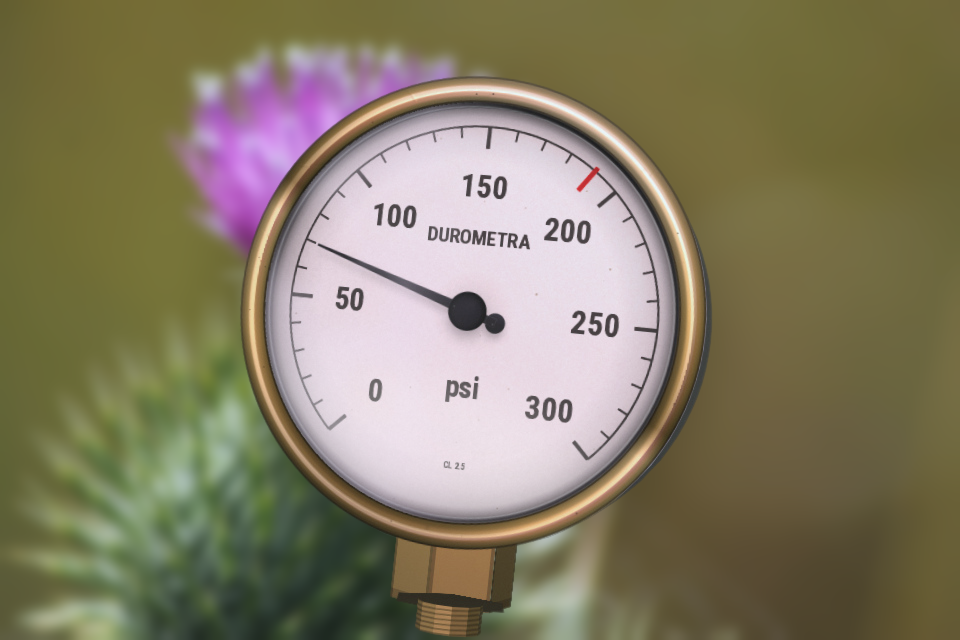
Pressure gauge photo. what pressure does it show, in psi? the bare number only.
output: 70
